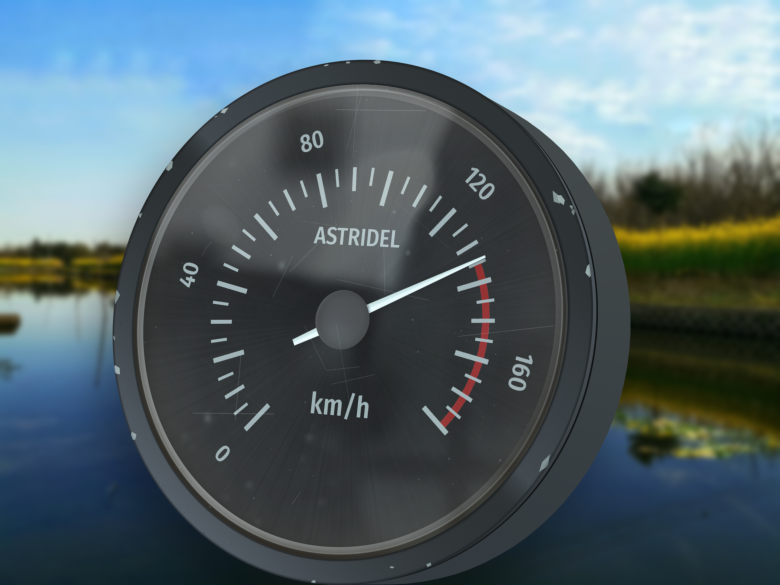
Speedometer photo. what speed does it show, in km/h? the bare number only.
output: 135
